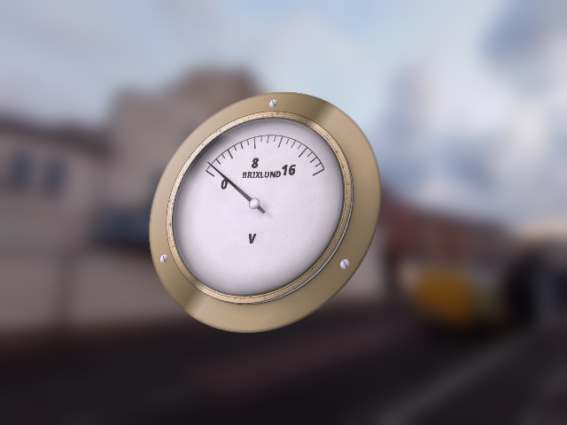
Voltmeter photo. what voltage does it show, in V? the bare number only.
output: 1
